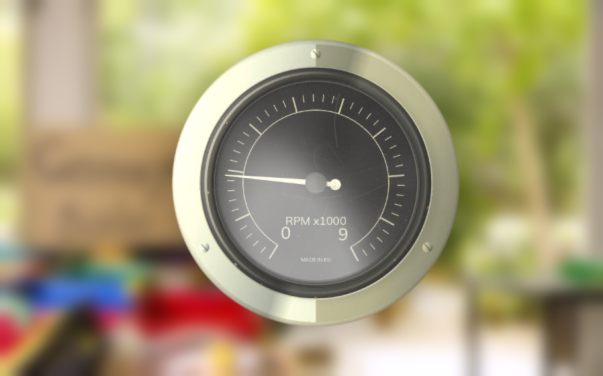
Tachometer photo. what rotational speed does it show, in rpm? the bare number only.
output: 1900
